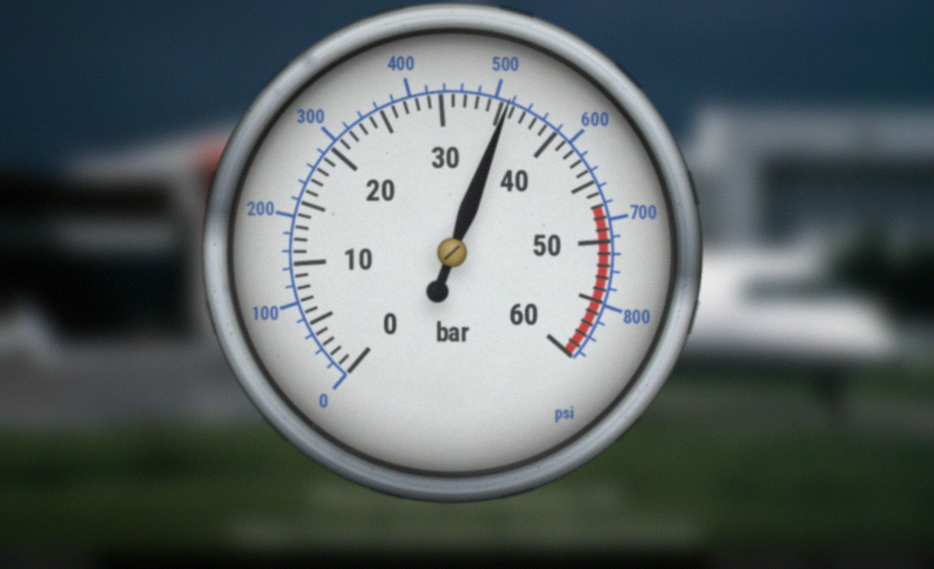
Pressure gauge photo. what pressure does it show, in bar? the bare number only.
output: 35.5
